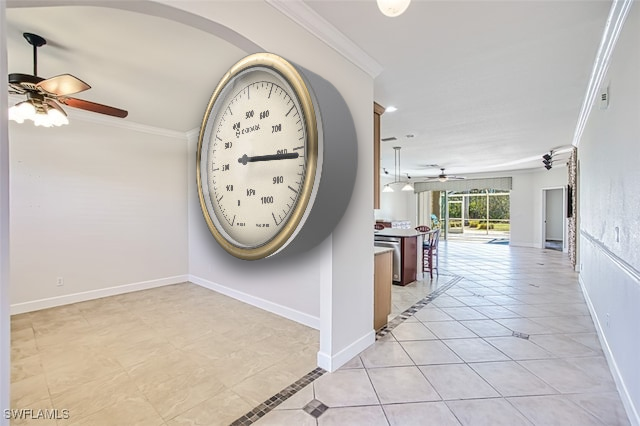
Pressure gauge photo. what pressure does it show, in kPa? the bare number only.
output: 820
